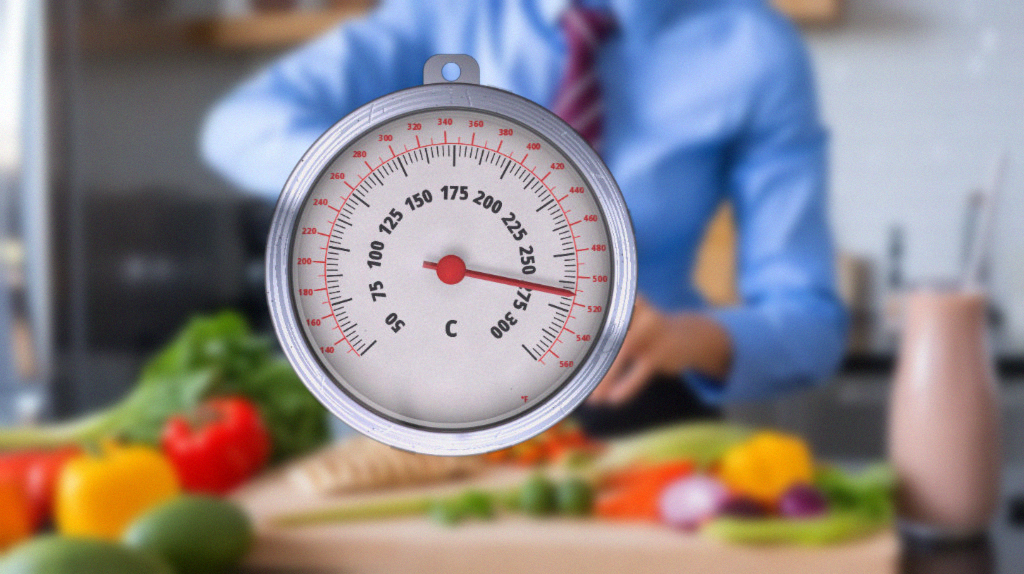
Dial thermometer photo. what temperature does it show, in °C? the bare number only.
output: 267.5
